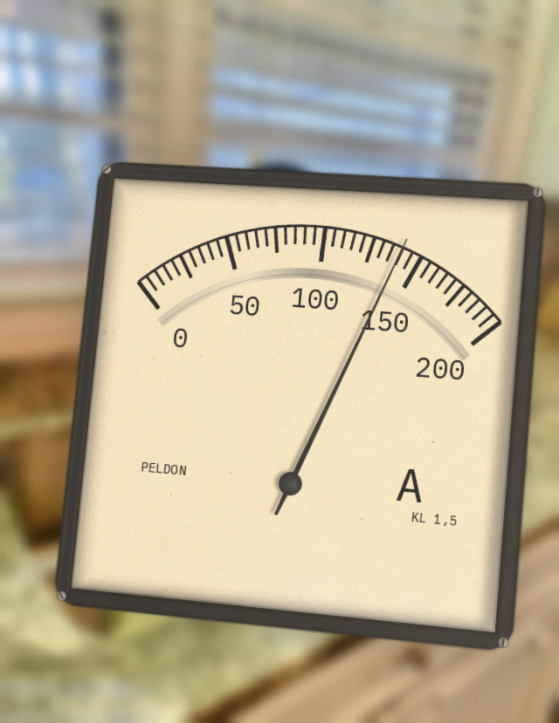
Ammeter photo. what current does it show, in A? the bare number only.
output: 140
